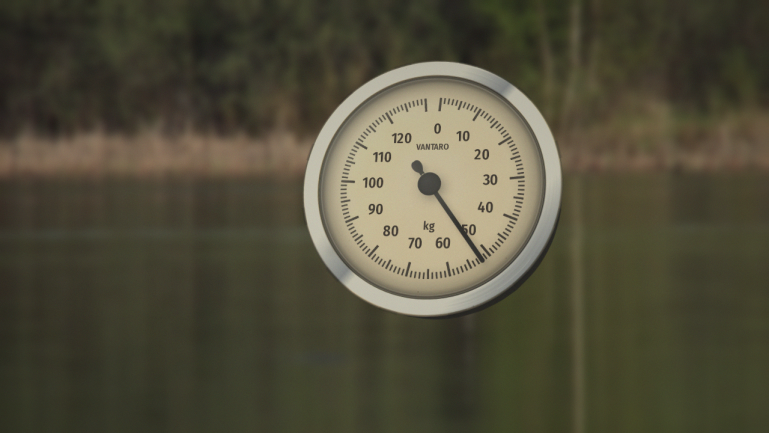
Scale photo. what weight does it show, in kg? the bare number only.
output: 52
